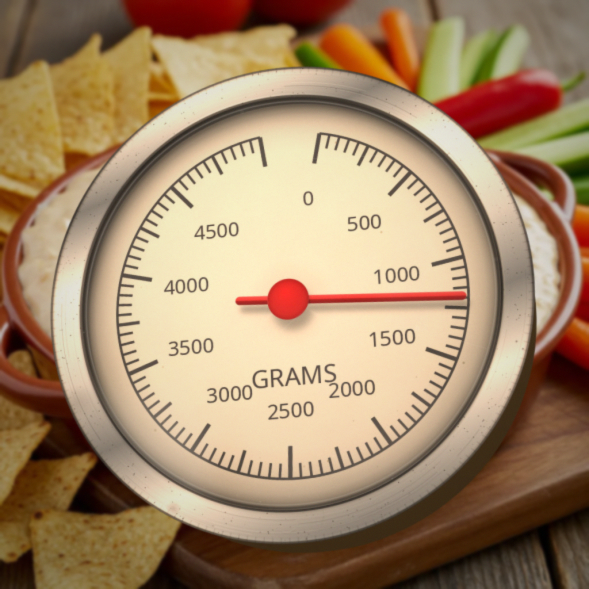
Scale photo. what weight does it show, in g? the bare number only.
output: 1200
